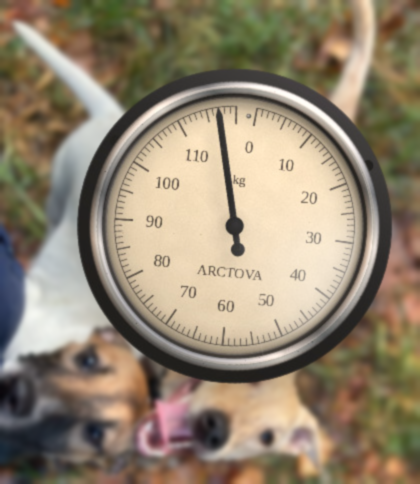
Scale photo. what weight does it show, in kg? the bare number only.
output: 117
